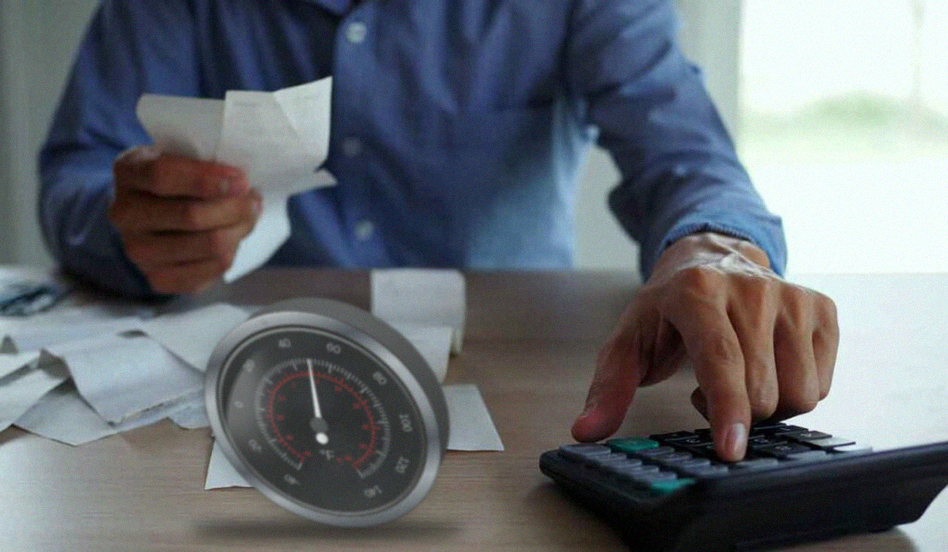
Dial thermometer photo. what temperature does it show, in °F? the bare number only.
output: 50
